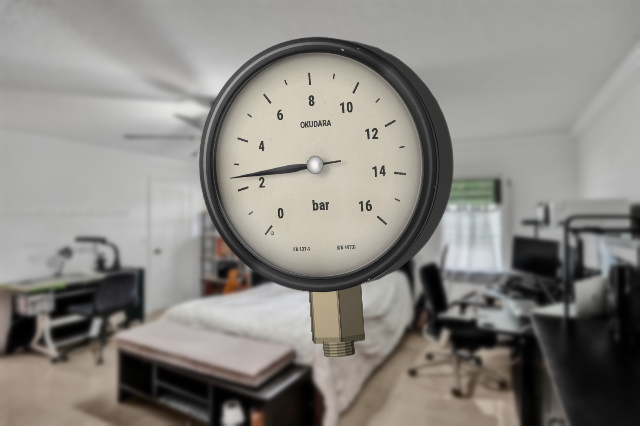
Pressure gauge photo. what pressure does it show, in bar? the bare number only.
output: 2.5
